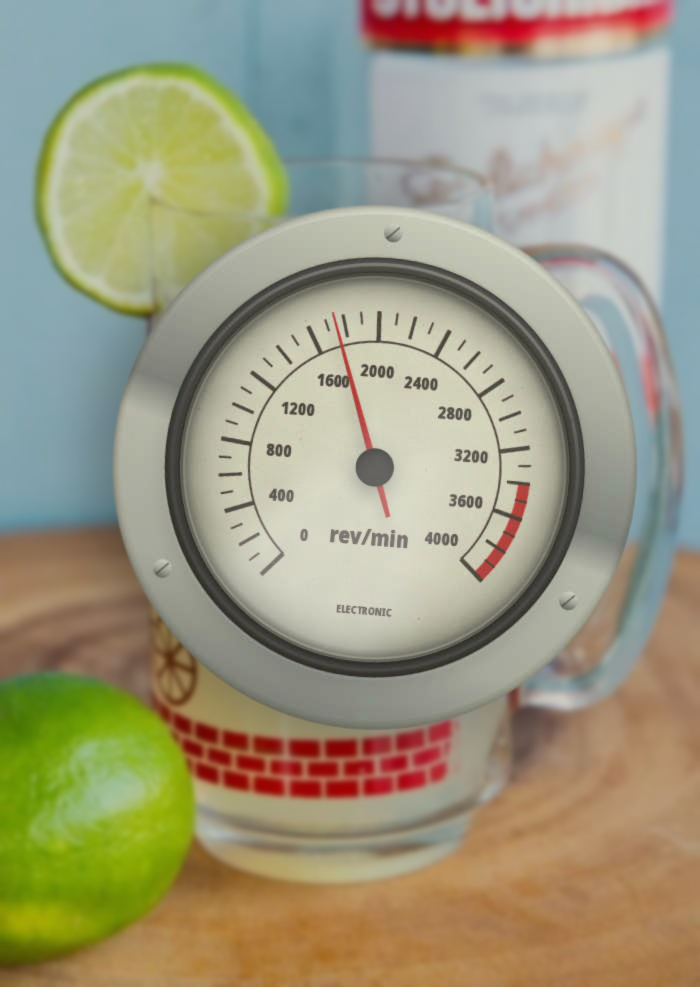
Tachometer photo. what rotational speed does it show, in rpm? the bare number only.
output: 1750
